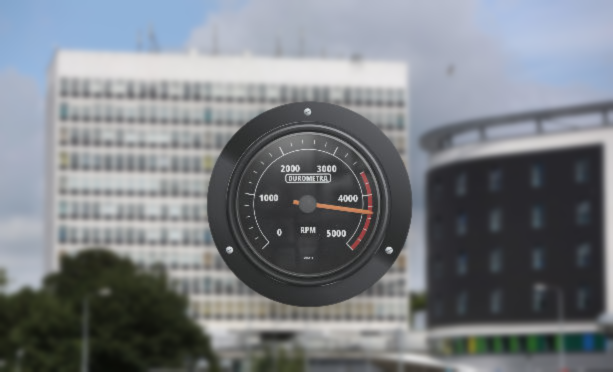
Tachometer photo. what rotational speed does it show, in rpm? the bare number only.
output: 4300
